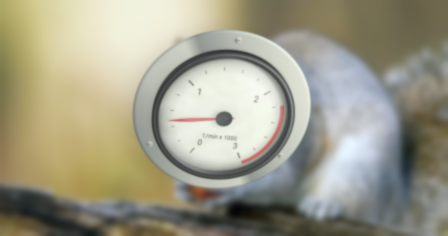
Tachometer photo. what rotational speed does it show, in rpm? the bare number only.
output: 500
